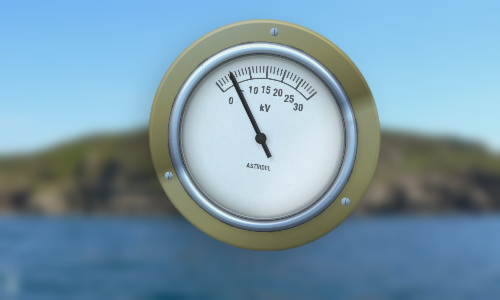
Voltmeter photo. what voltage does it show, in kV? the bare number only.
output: 5
